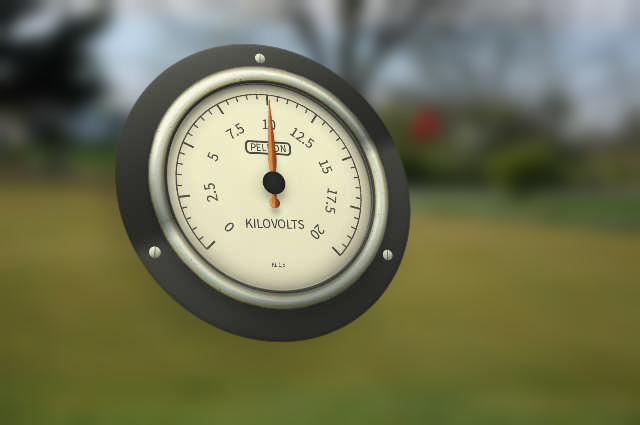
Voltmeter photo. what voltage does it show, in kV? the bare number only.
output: 10
